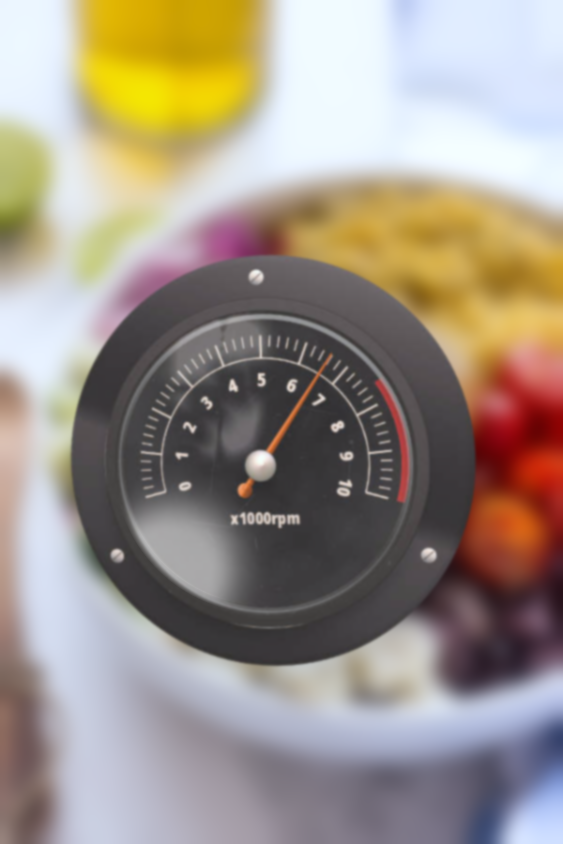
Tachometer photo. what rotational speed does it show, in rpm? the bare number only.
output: 6600
